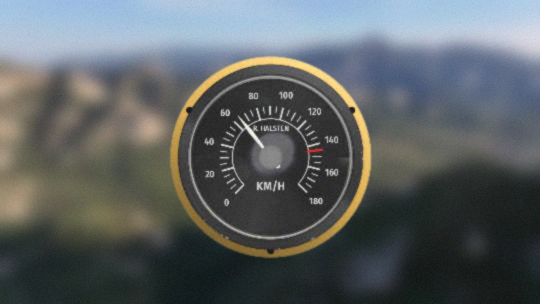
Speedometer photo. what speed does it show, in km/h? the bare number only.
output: 65
